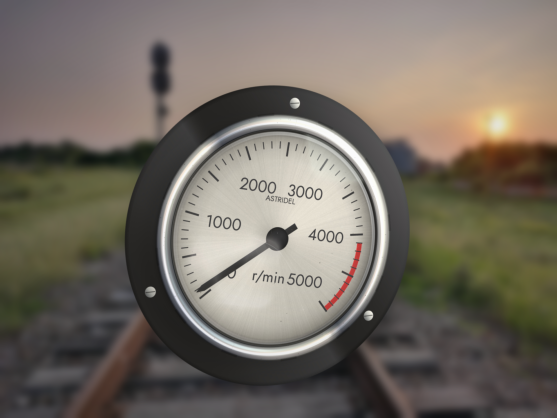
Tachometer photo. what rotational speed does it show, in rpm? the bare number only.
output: 100
